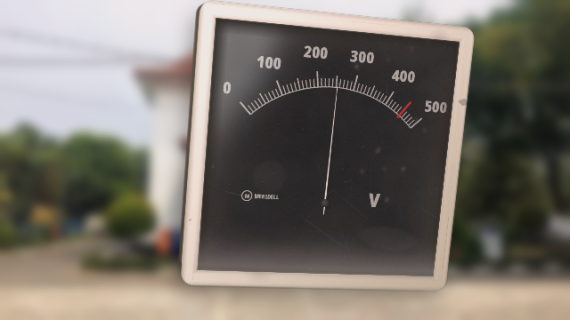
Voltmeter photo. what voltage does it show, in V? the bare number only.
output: 250
